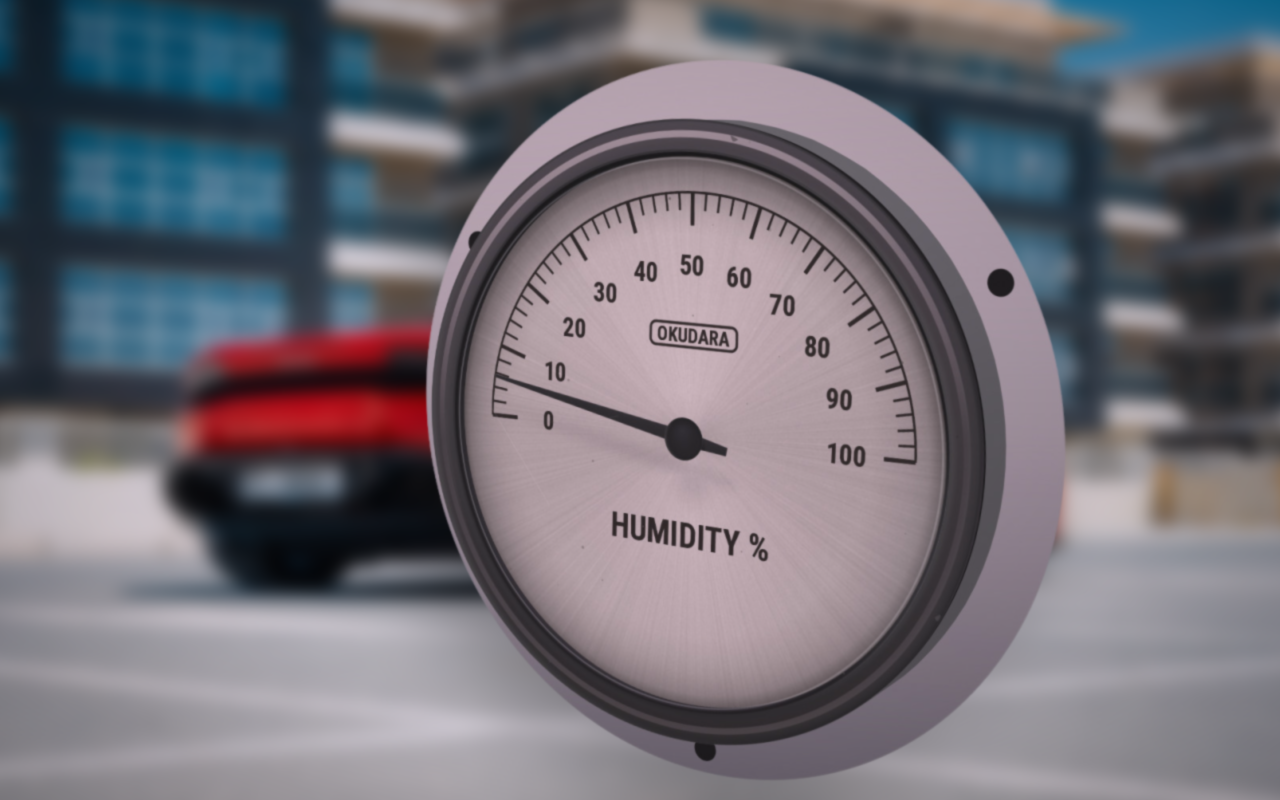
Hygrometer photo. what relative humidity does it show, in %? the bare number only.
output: 6
